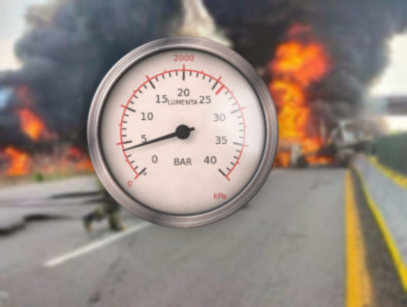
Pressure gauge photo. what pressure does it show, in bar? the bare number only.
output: 4
